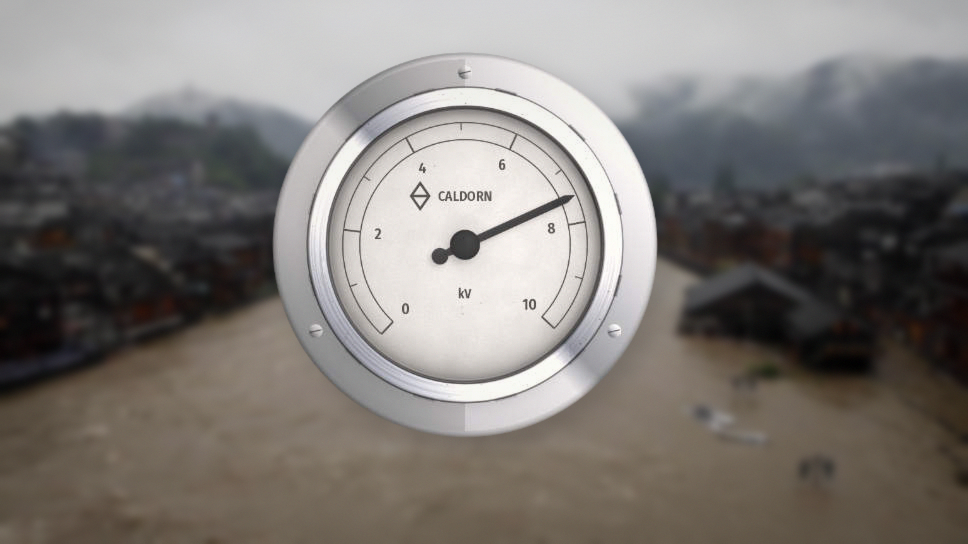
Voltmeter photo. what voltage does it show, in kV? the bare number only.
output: 7.5
